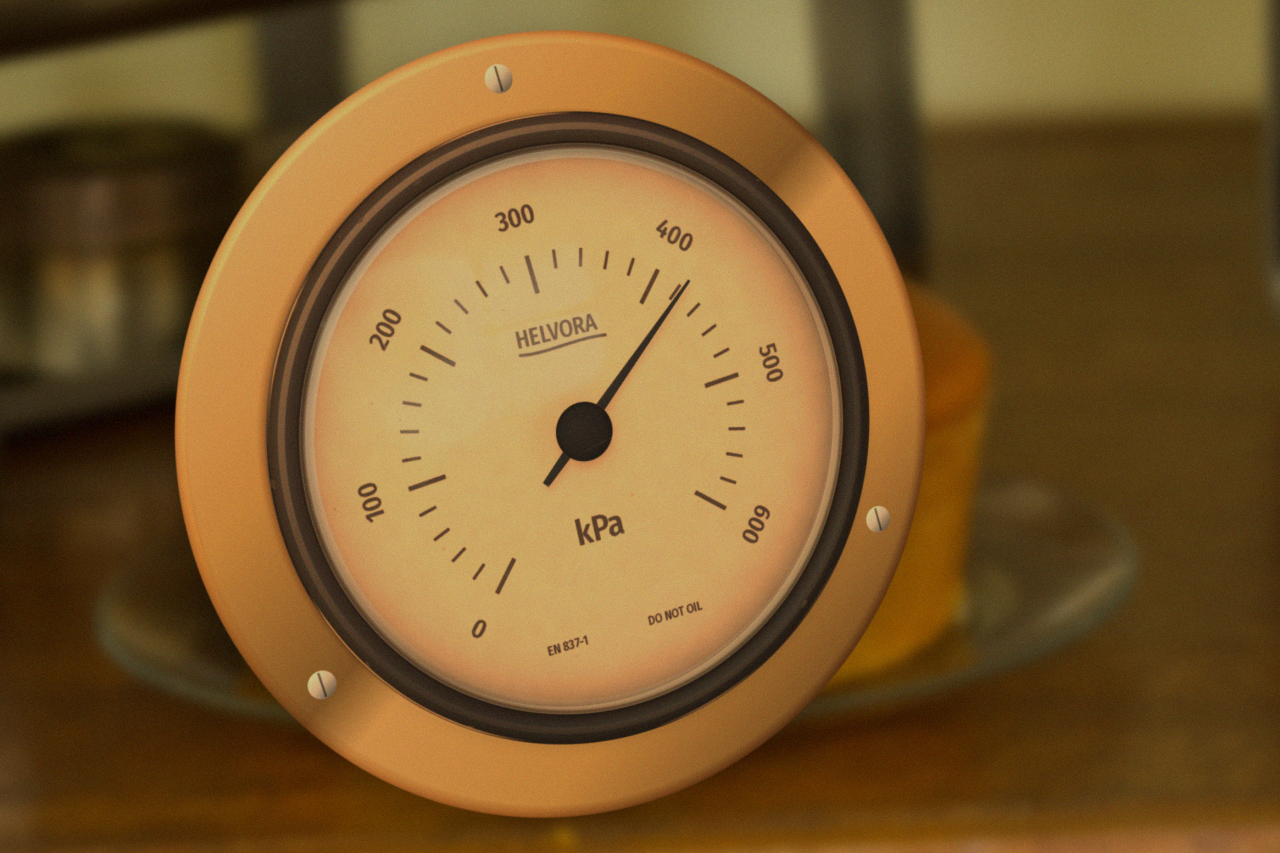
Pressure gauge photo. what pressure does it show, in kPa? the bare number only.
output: 420
